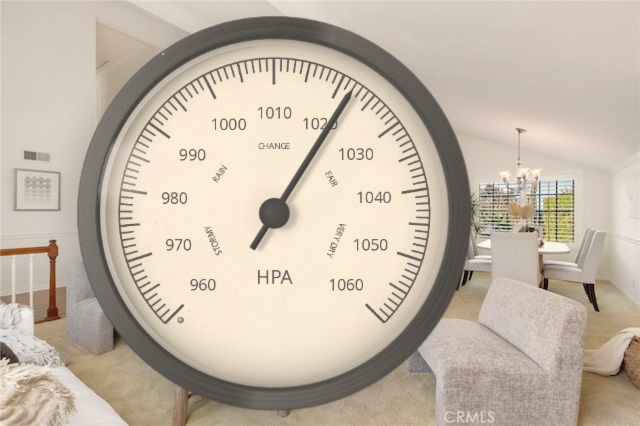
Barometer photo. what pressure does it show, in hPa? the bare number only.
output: 1022
